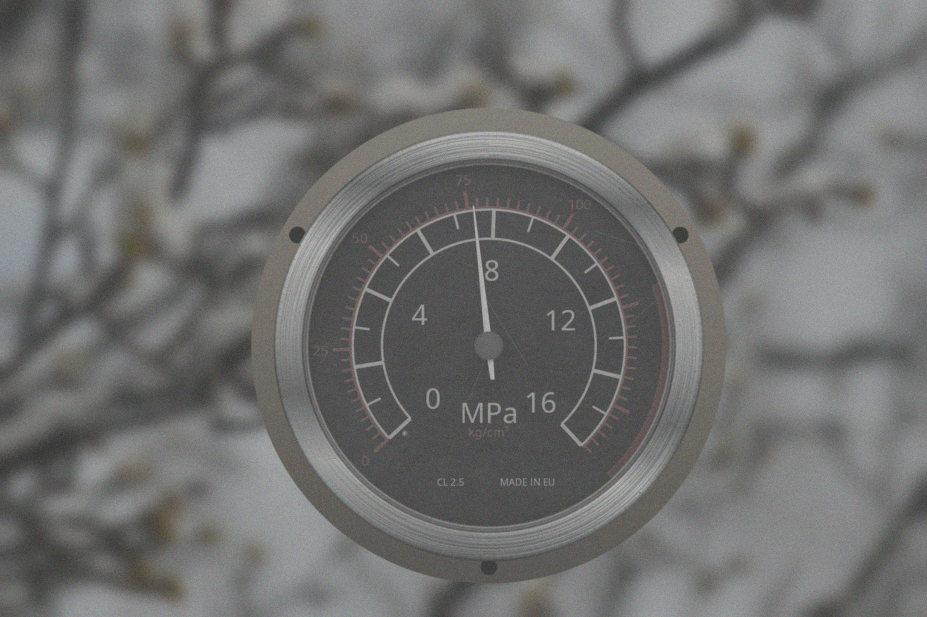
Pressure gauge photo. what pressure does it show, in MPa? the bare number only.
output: 7.5
